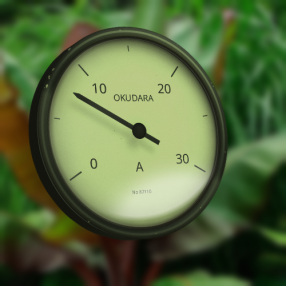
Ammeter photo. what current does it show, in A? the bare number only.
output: 7.5
